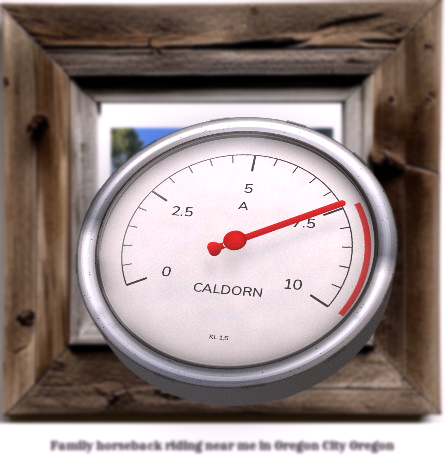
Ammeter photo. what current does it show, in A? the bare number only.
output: 7.5
